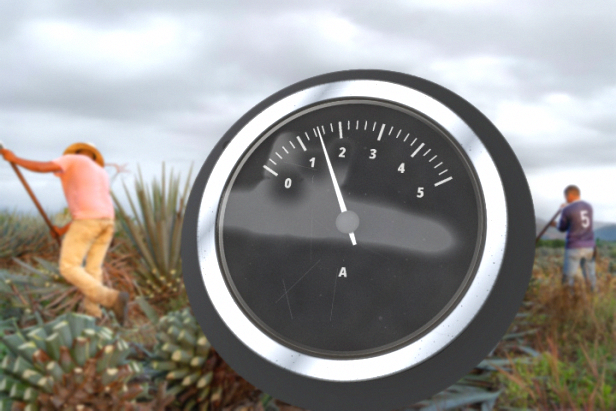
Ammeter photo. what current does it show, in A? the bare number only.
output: 1.5
